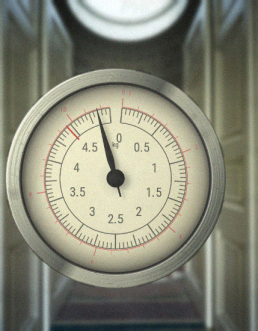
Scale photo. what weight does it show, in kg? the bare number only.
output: 4.85
